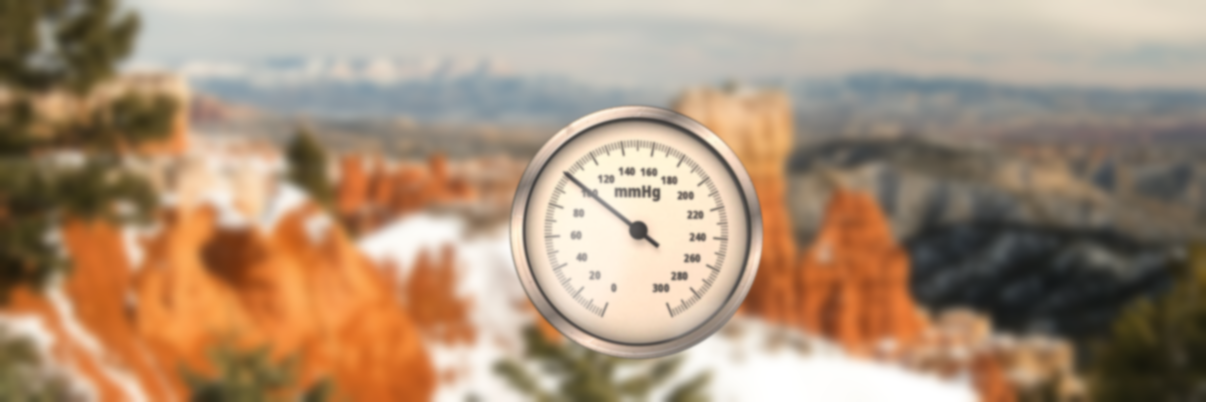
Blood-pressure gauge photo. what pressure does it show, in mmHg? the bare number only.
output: 100
